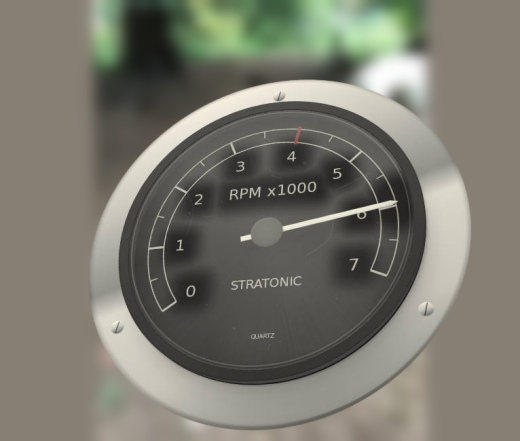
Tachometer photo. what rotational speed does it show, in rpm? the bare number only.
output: 6000
